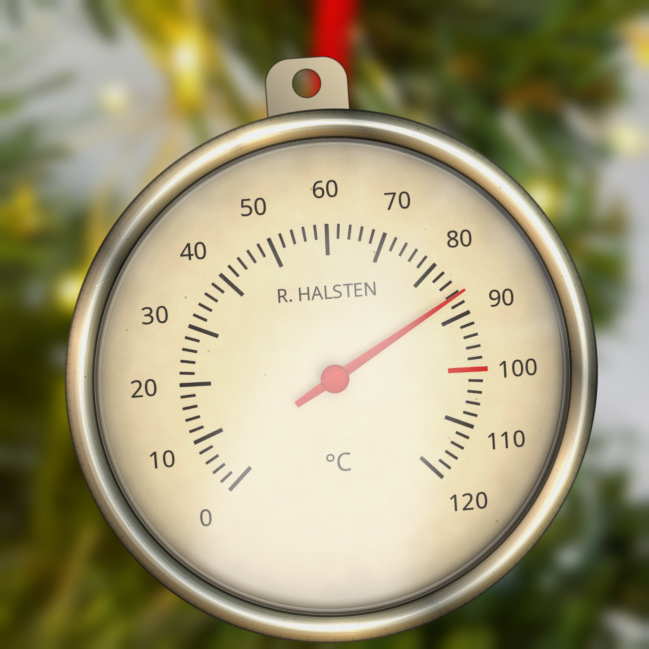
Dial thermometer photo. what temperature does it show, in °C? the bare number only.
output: 86
